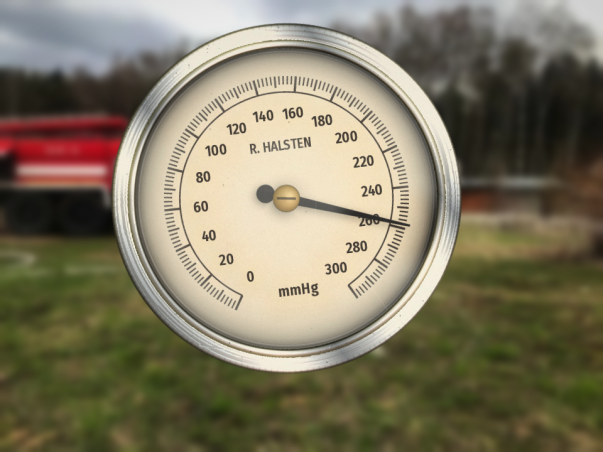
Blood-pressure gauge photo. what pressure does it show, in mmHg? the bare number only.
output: 258
